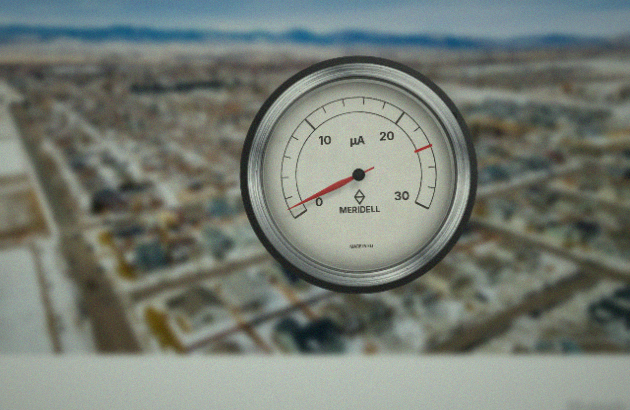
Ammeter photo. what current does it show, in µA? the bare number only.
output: 1
